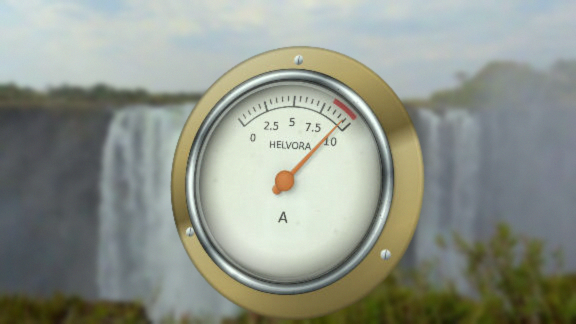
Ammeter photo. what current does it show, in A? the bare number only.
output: 9.5
